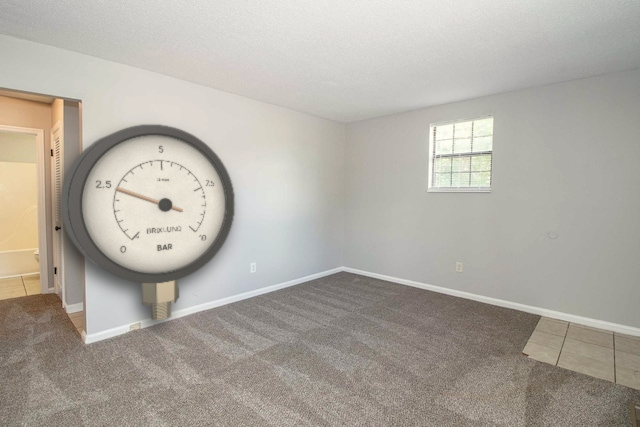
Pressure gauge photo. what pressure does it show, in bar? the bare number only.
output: 2.5
